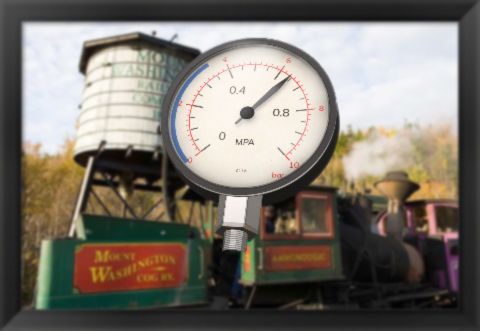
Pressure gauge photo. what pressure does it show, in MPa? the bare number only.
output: 0.65
